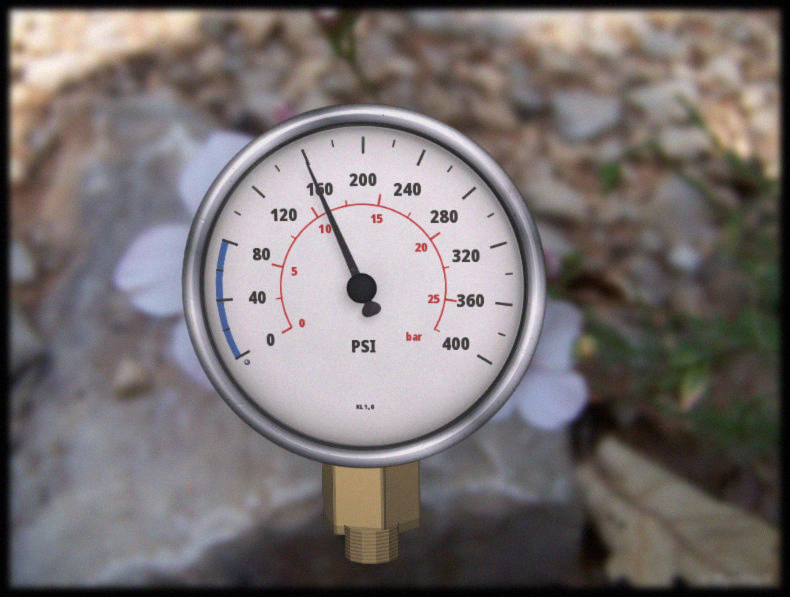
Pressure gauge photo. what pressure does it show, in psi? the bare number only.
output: 160
